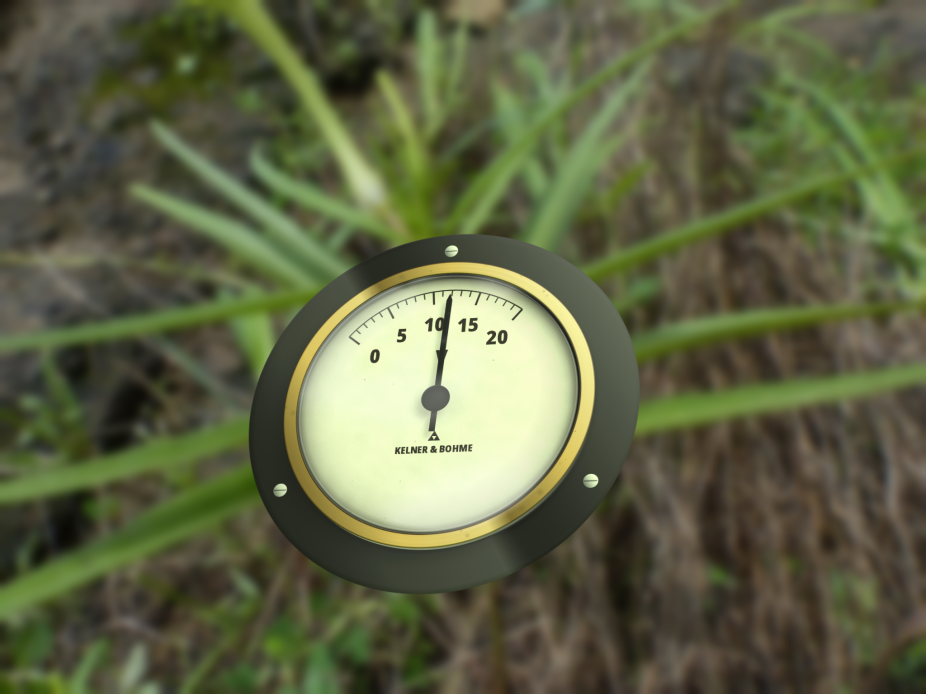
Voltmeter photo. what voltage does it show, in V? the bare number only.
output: 12
